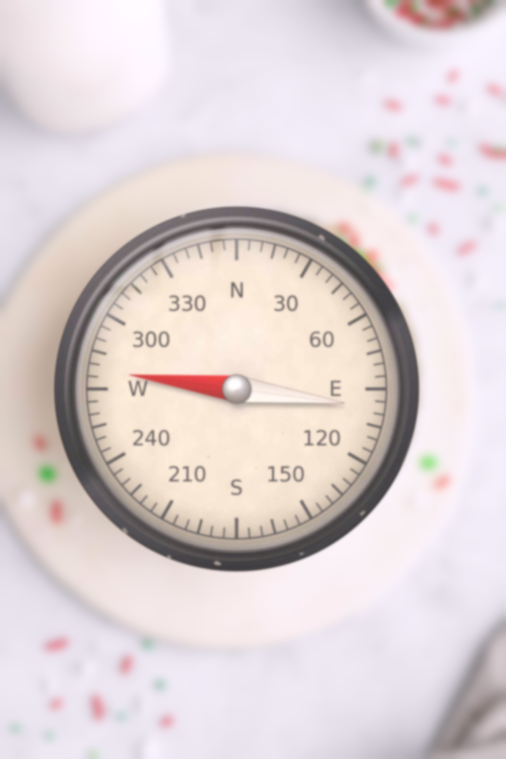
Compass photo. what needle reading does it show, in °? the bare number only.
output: 277.5
